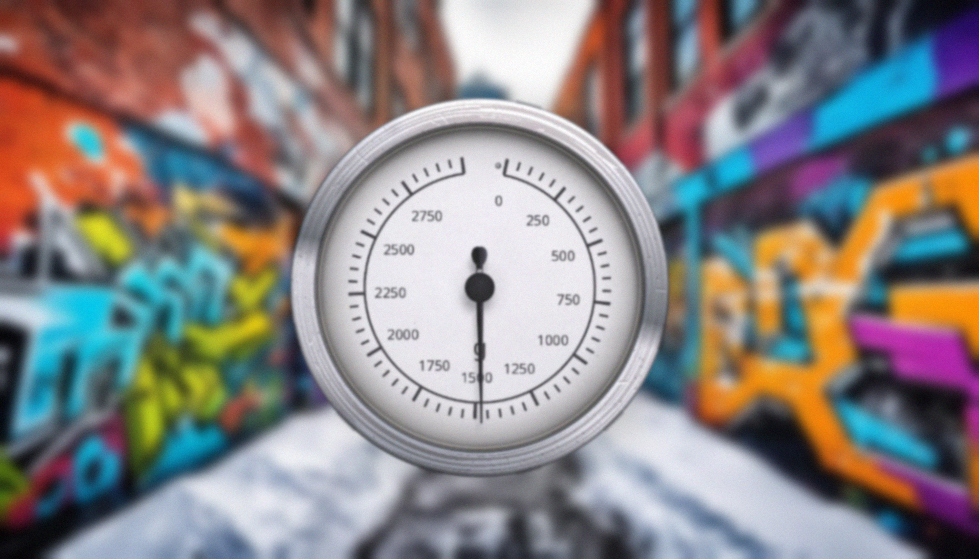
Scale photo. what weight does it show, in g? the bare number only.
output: 1475
